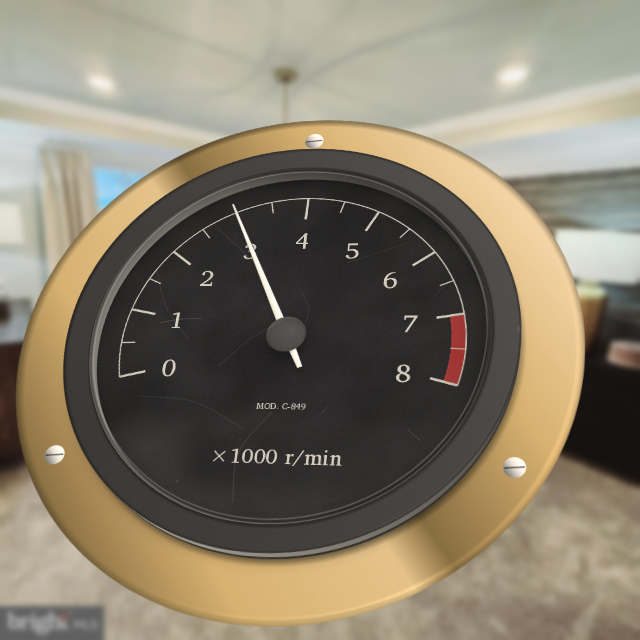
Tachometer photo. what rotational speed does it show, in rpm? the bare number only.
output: 3000
